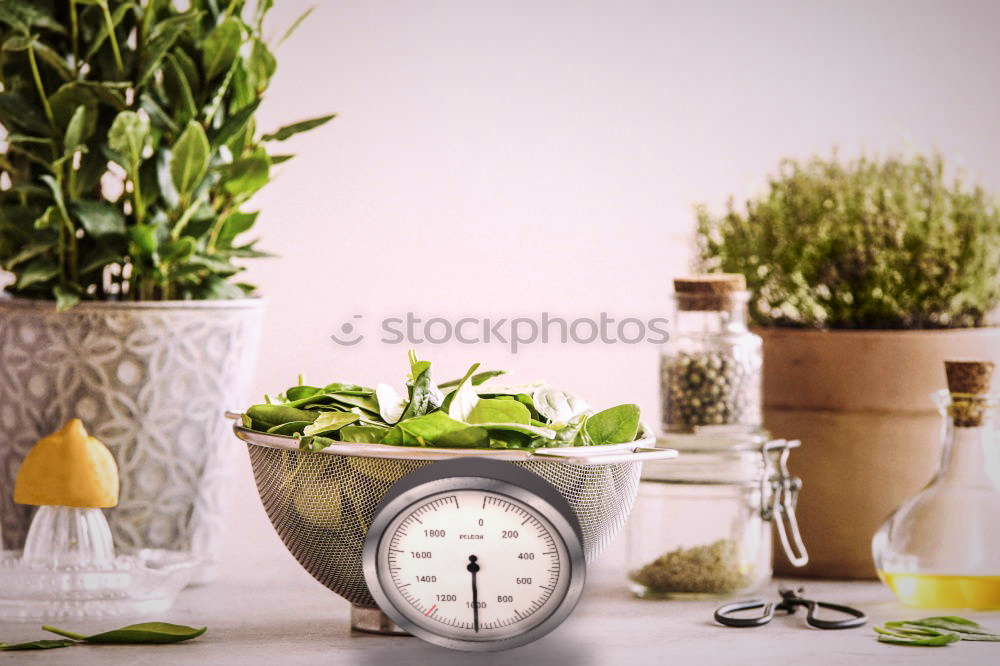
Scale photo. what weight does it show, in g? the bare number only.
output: 1000
